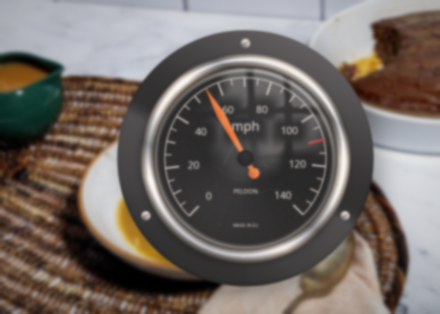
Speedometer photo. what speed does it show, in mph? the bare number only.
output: 55
